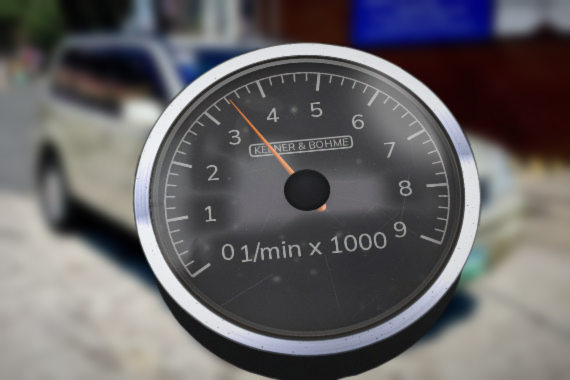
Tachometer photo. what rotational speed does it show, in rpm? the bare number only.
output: 3400
